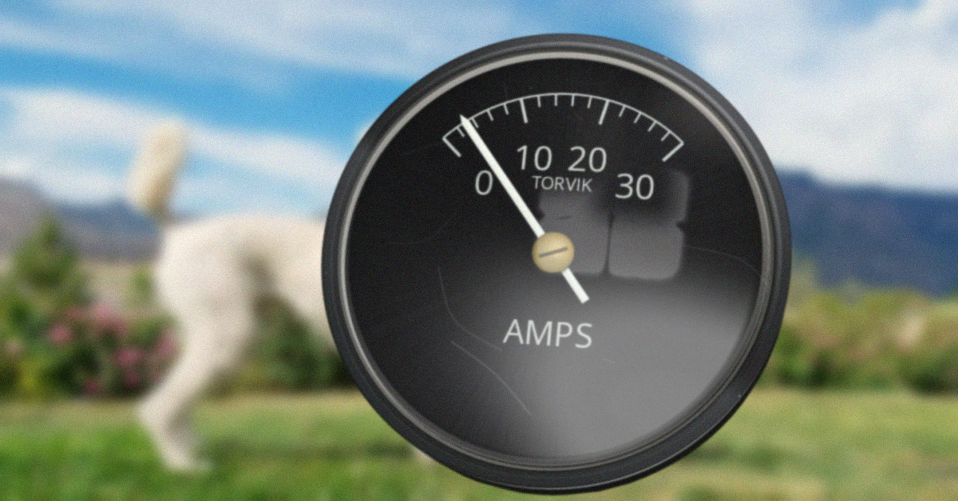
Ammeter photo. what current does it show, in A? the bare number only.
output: 3
